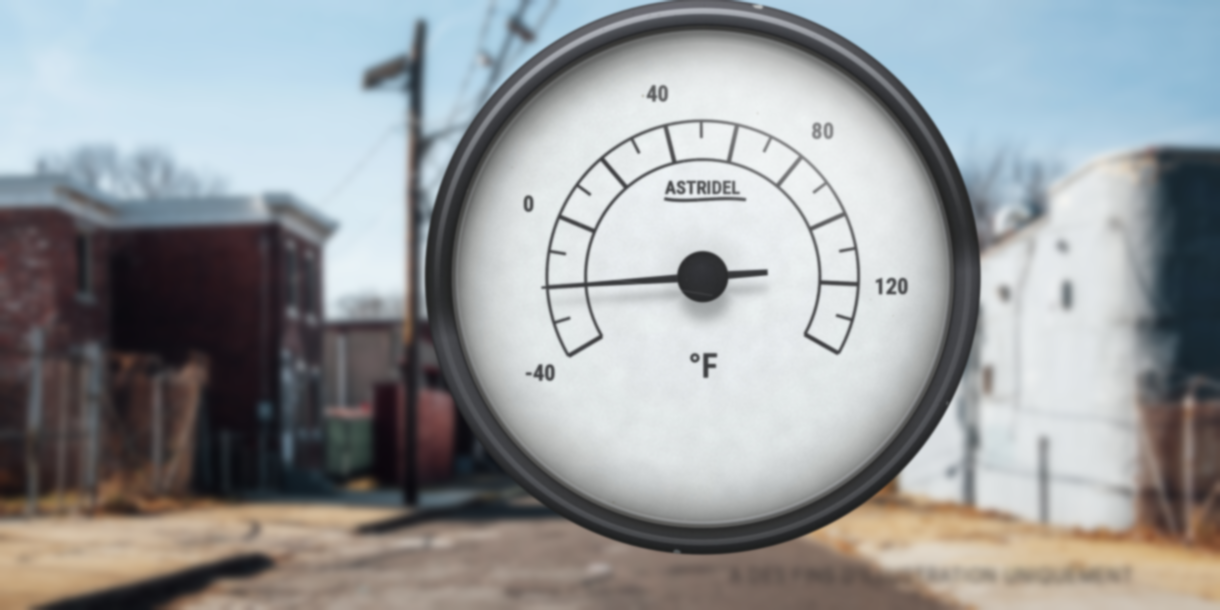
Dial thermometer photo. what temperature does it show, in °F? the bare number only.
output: -20
